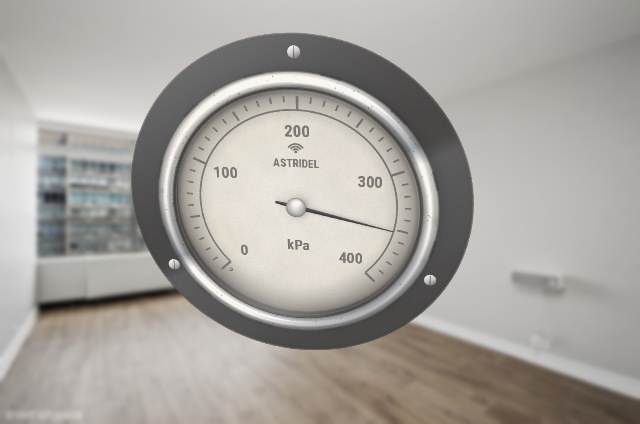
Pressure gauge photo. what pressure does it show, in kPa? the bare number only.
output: 350
